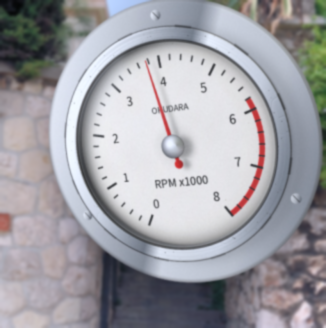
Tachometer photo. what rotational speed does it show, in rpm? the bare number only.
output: 3800
